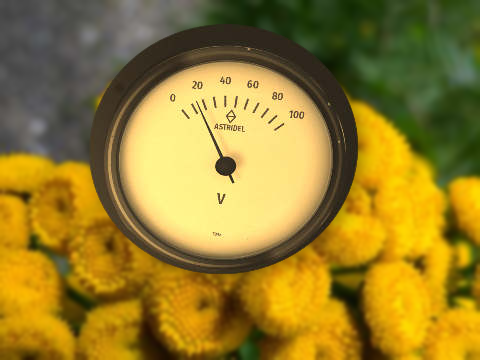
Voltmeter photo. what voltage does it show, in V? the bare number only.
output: 15
